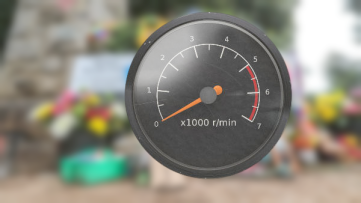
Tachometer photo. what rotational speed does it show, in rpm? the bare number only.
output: 0
